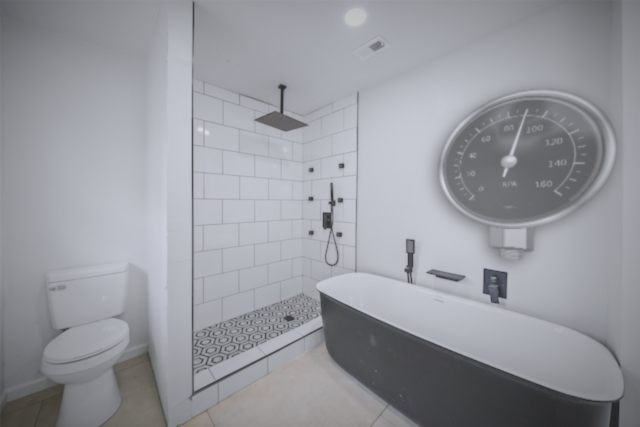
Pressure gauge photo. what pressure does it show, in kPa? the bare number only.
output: 90
